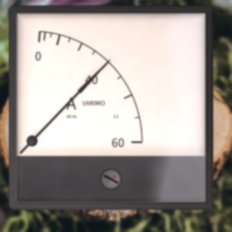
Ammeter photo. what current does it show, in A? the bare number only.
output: 40
